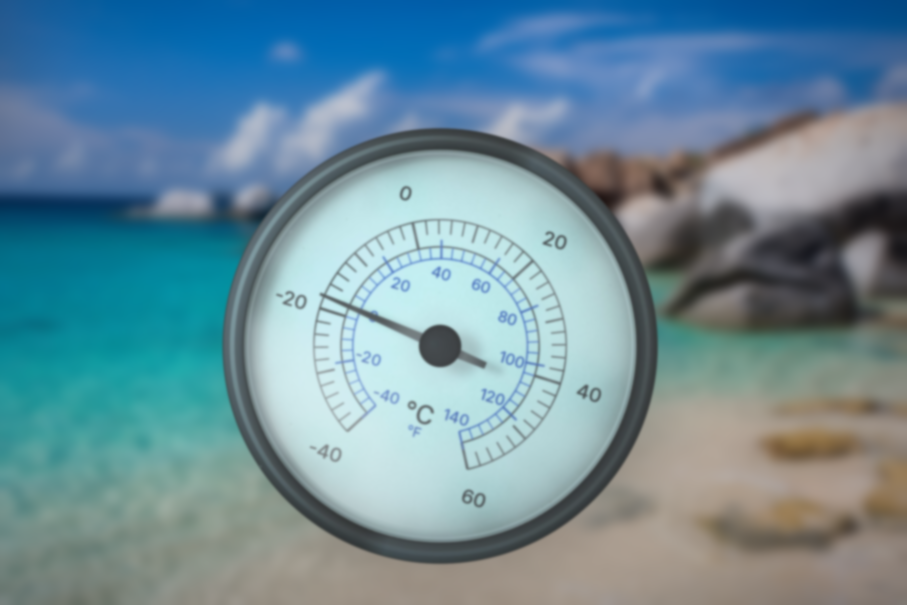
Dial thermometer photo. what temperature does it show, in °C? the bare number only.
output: -18
